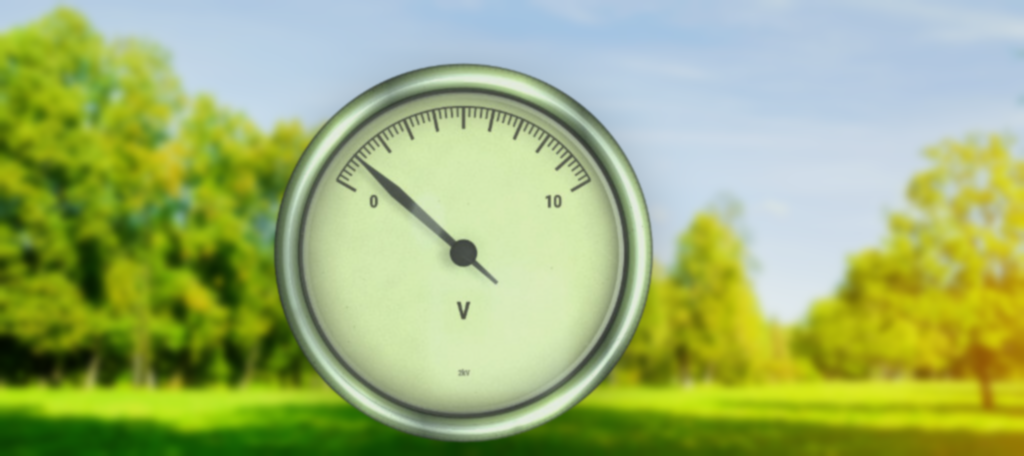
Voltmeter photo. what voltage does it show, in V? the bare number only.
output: 1
